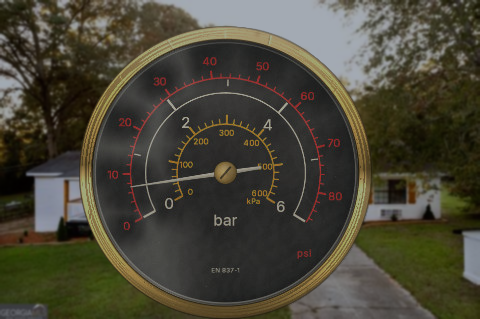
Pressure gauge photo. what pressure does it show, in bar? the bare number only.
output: 0.5
